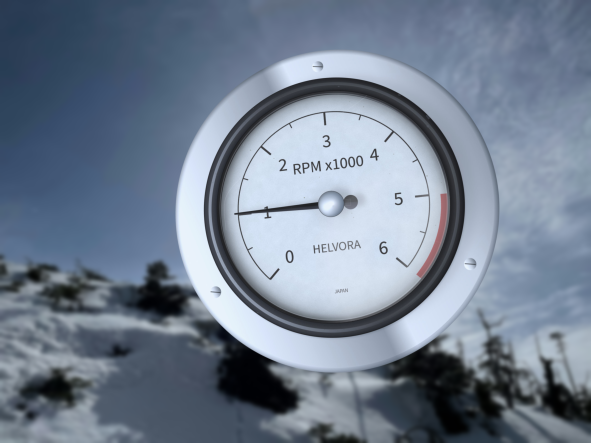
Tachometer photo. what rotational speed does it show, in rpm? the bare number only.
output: 1000
